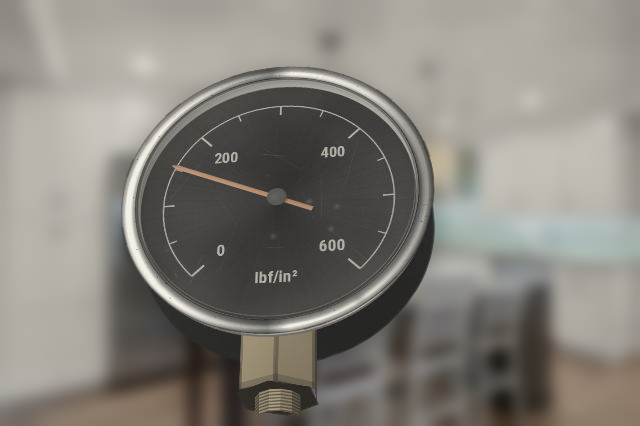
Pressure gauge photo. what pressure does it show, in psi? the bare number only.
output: 150
